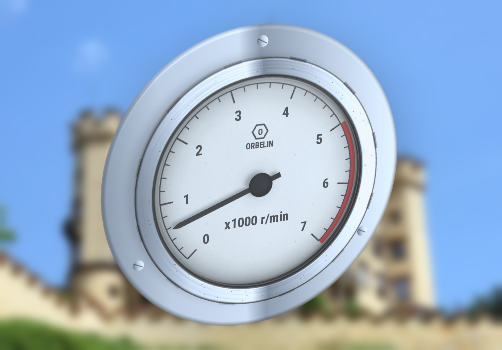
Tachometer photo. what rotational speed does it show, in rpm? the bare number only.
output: 600
